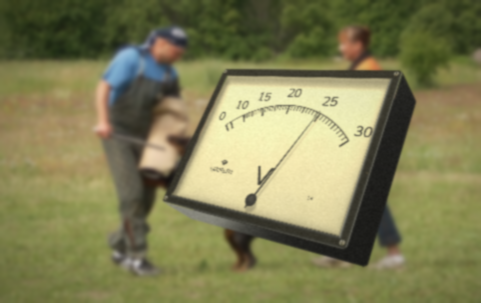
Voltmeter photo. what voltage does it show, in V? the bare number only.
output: 25
